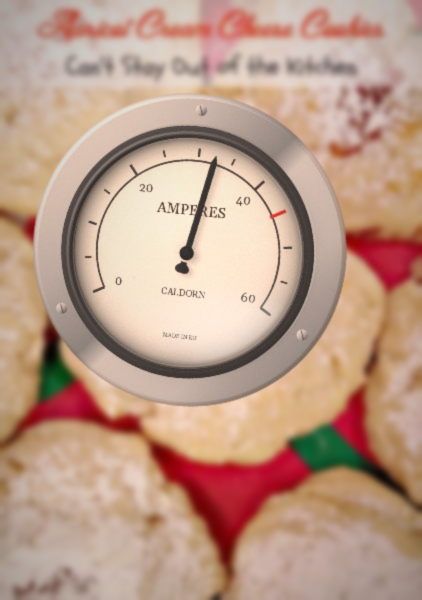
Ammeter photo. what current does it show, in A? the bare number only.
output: 32.5
